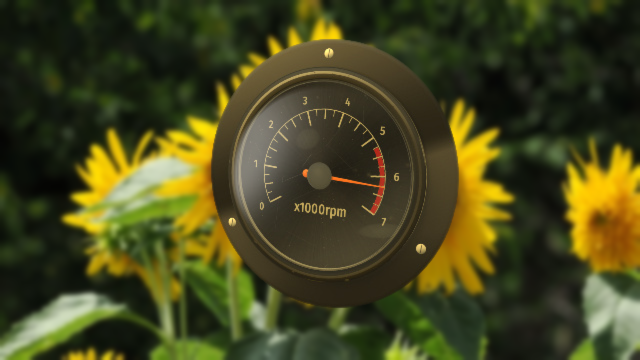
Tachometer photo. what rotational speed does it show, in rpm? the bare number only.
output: 6250
